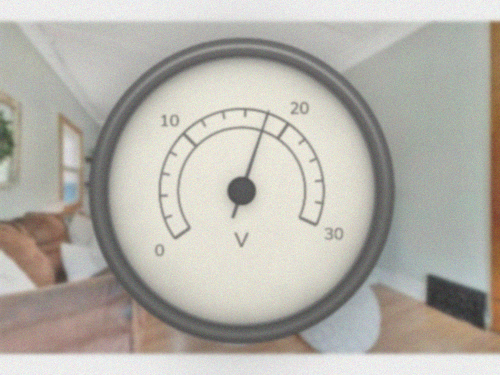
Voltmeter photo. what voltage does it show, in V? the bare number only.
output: 18
